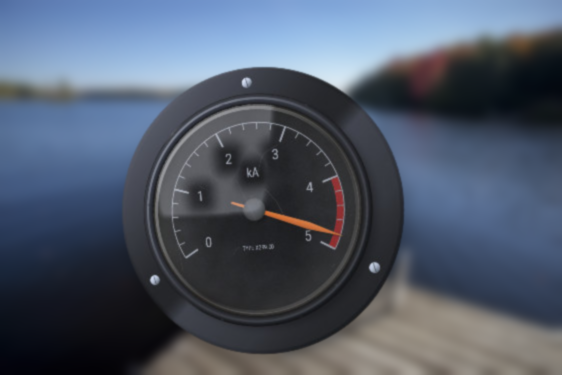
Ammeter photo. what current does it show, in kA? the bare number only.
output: 4.8
